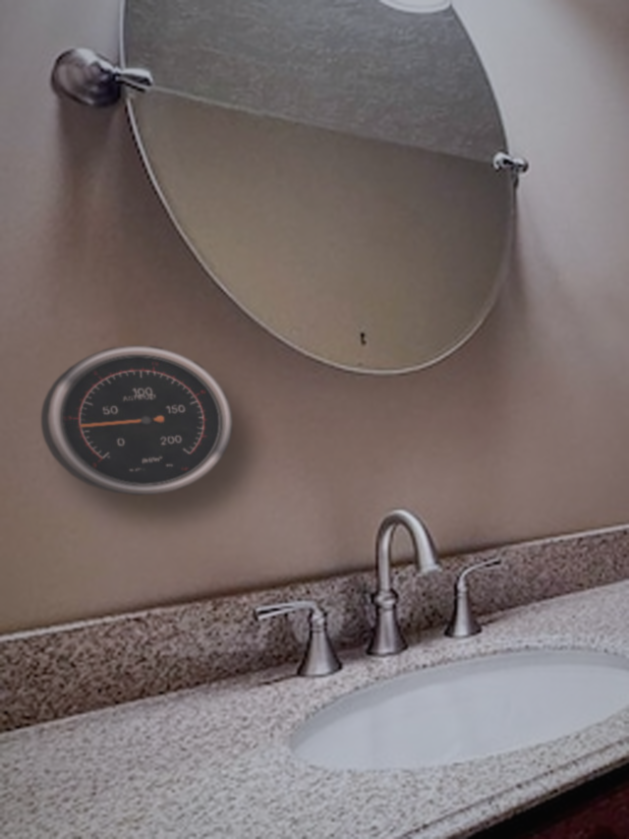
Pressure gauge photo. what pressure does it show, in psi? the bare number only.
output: 30
